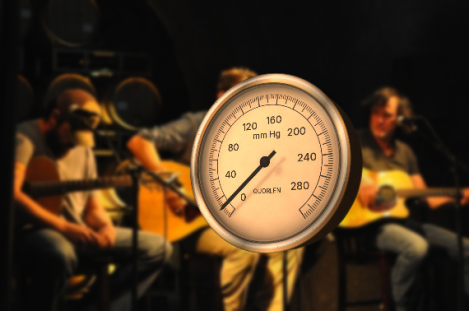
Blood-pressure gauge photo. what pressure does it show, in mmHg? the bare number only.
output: 10
